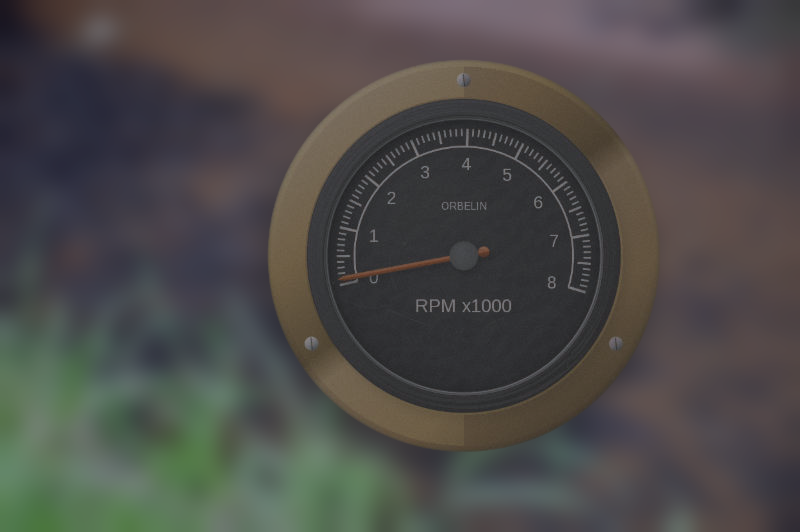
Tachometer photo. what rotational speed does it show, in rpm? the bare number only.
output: 100
